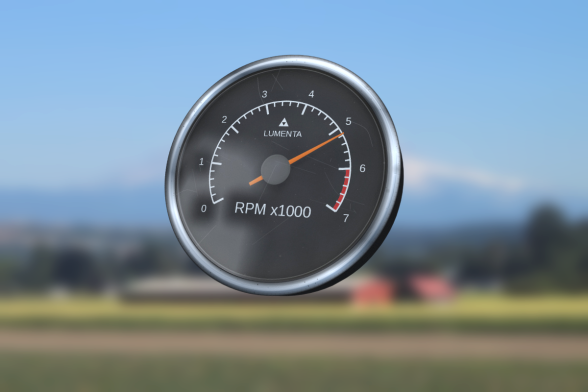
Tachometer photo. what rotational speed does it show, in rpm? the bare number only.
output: 5200
